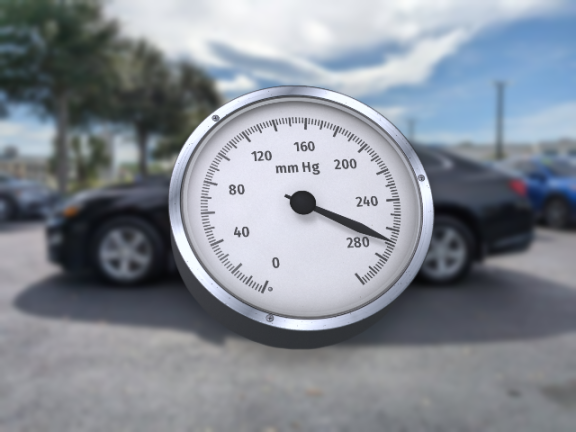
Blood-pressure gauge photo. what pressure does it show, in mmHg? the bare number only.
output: 270
